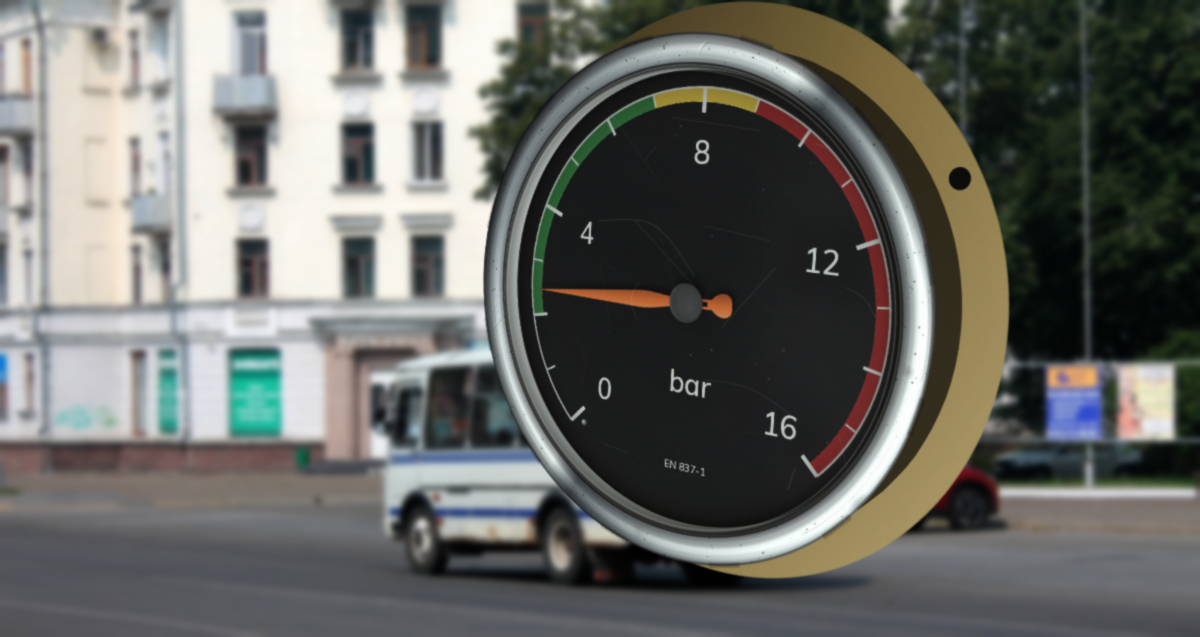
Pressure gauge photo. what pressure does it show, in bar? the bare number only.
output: 2.5
